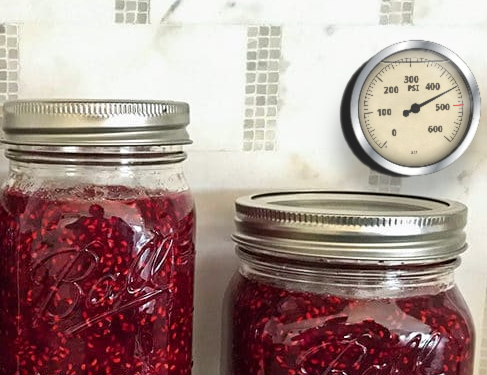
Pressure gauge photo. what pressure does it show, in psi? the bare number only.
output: 450
